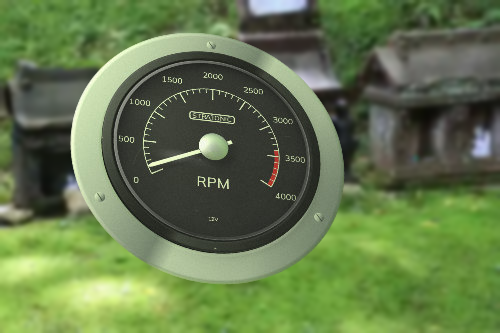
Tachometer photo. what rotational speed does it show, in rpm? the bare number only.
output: 100
